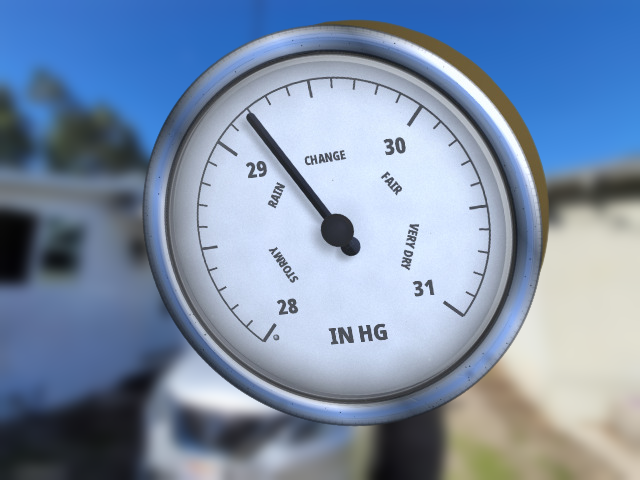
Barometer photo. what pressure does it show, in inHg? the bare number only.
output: 29.2
